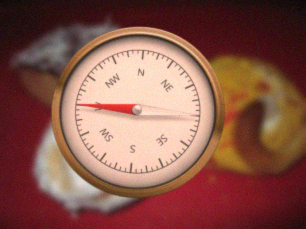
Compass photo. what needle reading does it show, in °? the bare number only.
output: 270
